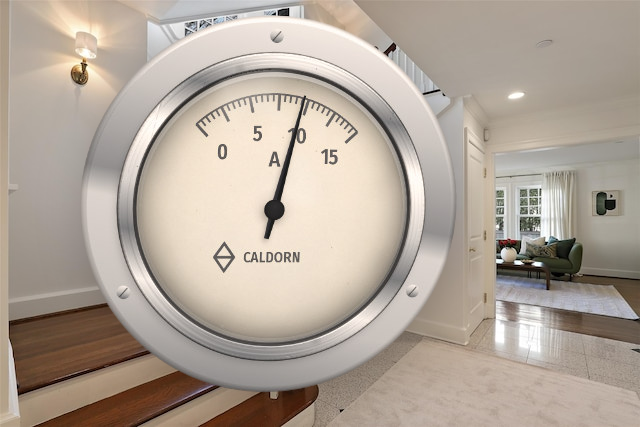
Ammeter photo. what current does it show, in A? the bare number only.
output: 9.5
